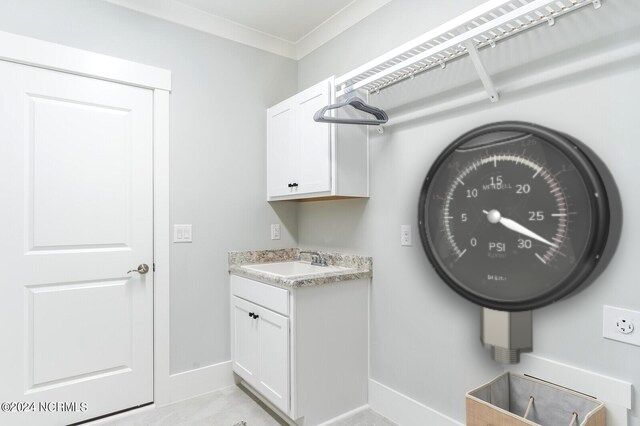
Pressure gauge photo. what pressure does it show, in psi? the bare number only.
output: 28
